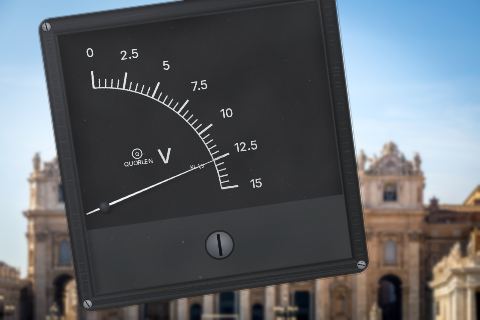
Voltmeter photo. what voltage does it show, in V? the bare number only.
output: 12.5
